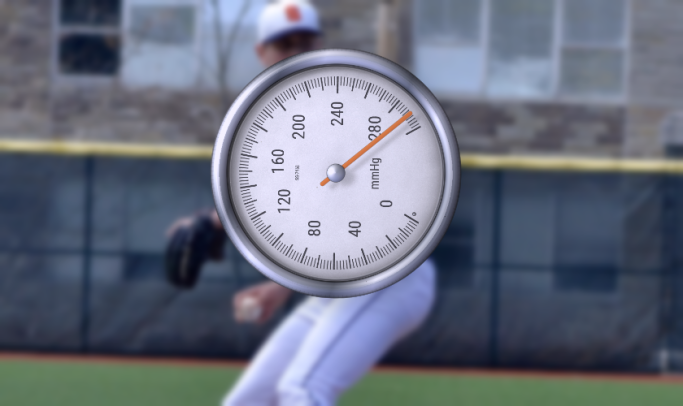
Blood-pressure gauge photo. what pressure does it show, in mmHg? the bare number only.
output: 290
